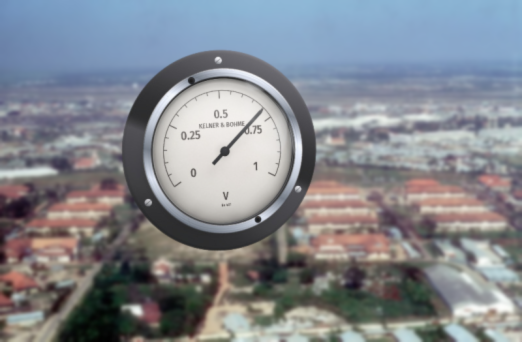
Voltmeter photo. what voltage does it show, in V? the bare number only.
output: 0.7
